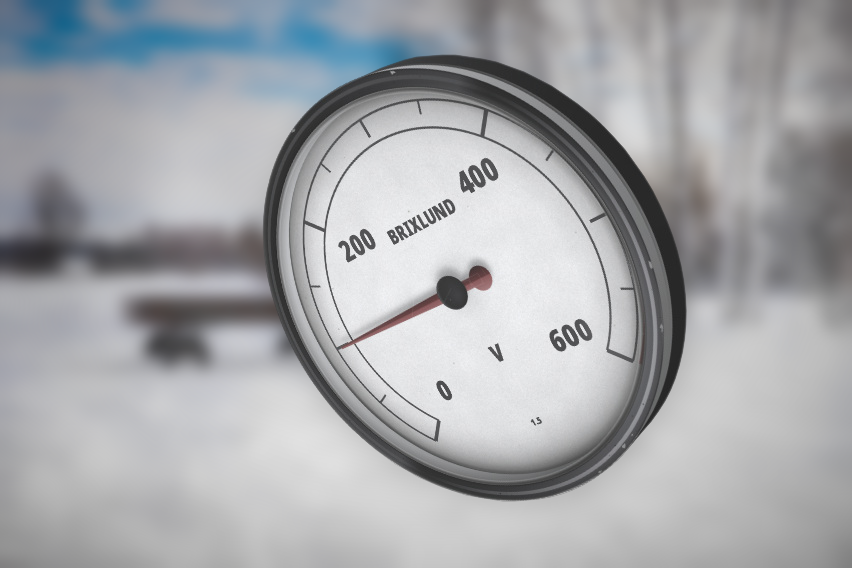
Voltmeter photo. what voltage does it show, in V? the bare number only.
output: 100
